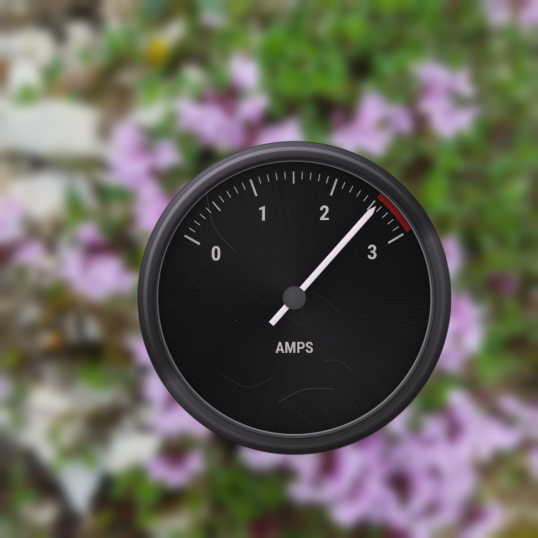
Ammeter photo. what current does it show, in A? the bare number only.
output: 2.55
